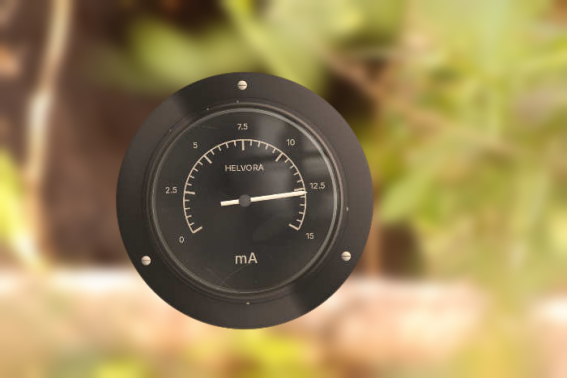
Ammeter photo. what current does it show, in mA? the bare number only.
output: 12.75
